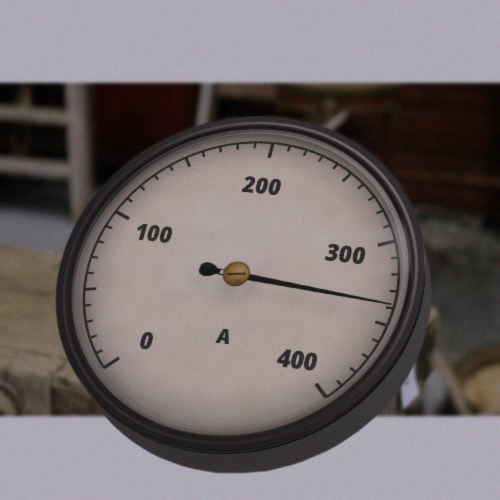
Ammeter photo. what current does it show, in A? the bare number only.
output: 340
